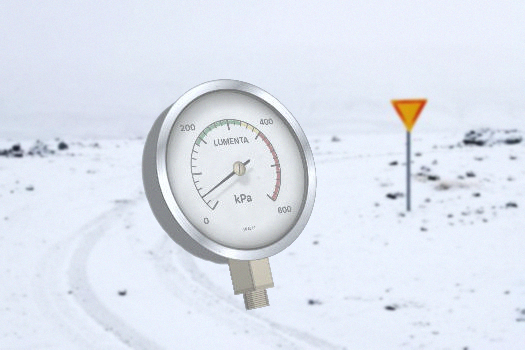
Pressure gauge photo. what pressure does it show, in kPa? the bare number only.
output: 40
